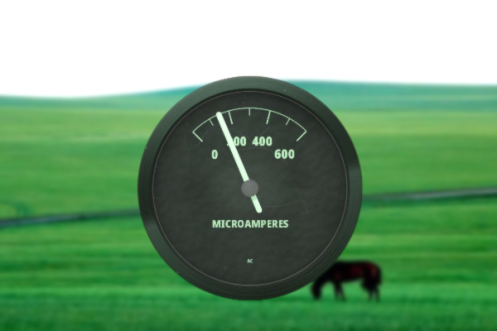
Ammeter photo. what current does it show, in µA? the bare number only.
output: 150
